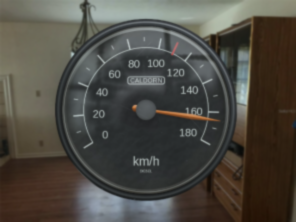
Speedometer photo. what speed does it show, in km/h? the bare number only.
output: 165
